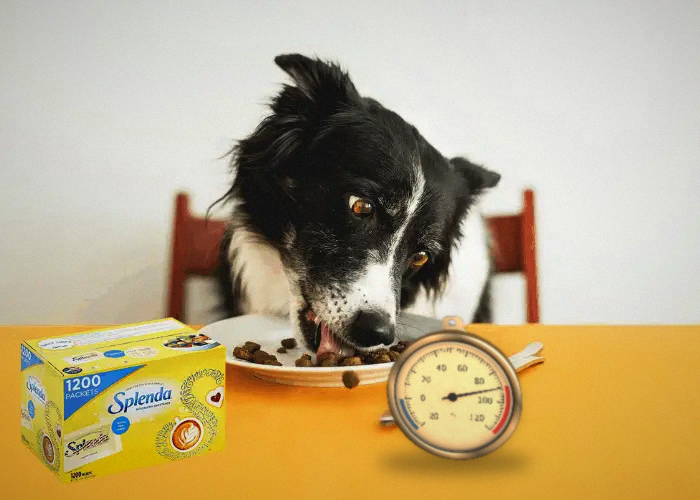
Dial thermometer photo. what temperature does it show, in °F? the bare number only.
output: 90
